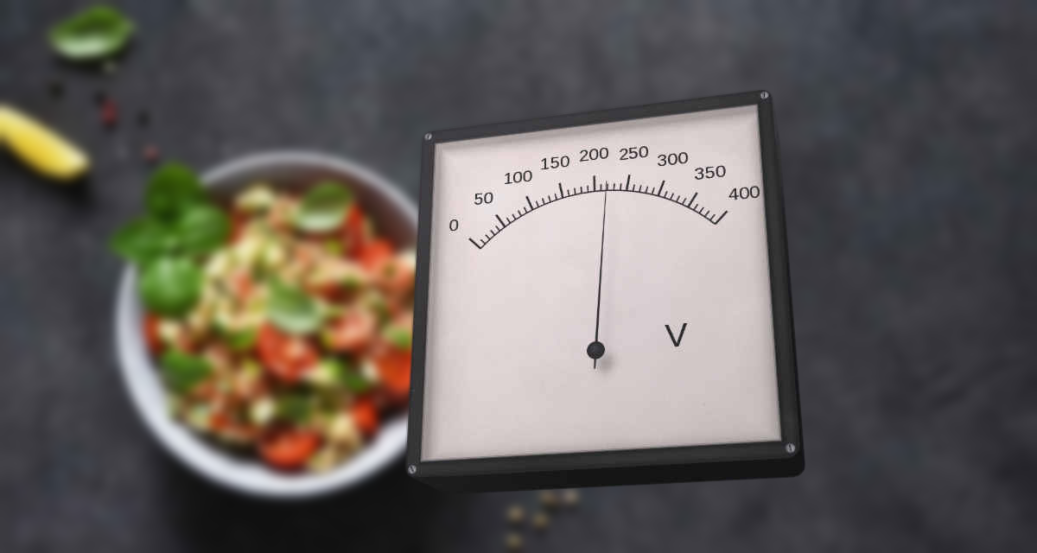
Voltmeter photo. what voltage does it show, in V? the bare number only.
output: 220
